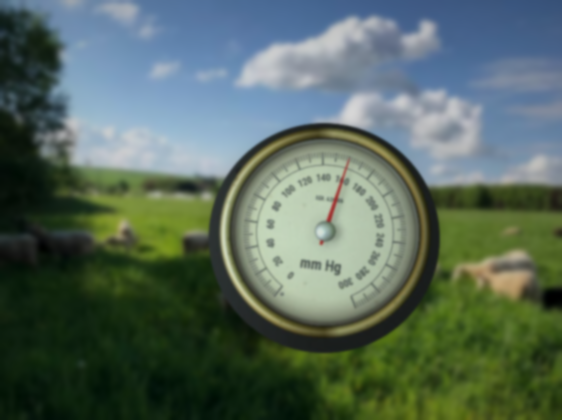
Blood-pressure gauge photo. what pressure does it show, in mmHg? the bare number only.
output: 160
